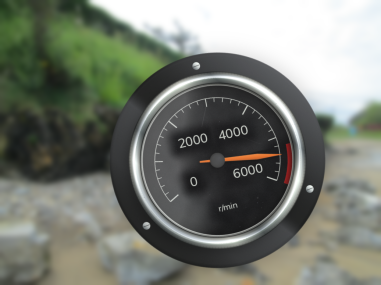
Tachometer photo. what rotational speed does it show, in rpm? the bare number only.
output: 5400
